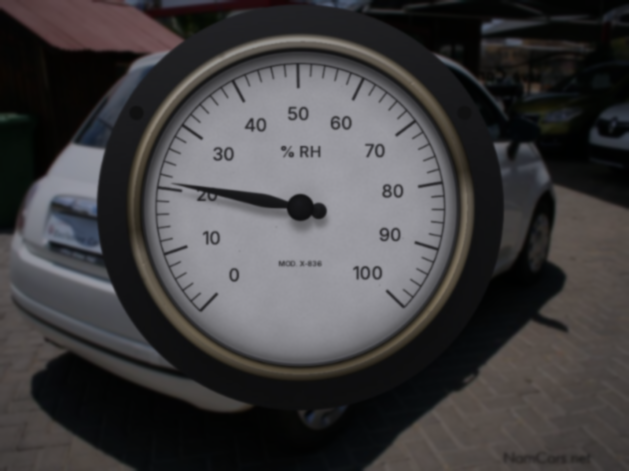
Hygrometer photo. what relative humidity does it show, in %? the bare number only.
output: 21
